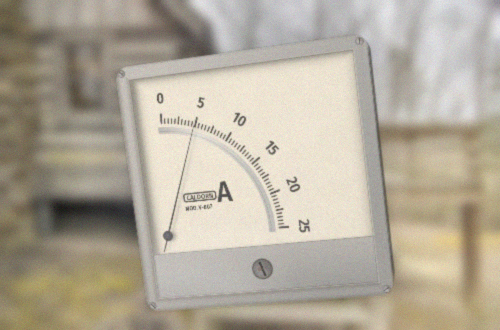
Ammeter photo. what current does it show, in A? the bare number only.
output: 5
